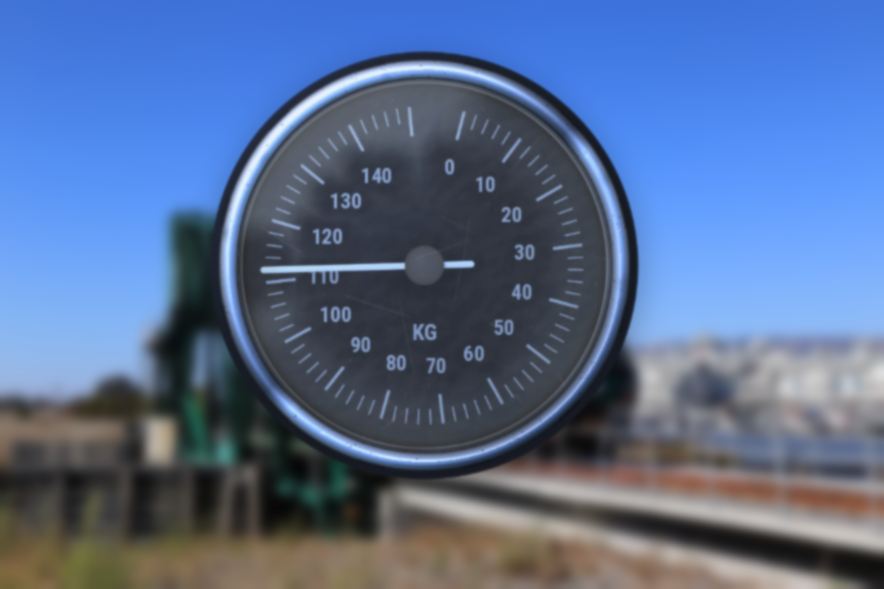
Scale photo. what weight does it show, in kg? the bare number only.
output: 112
